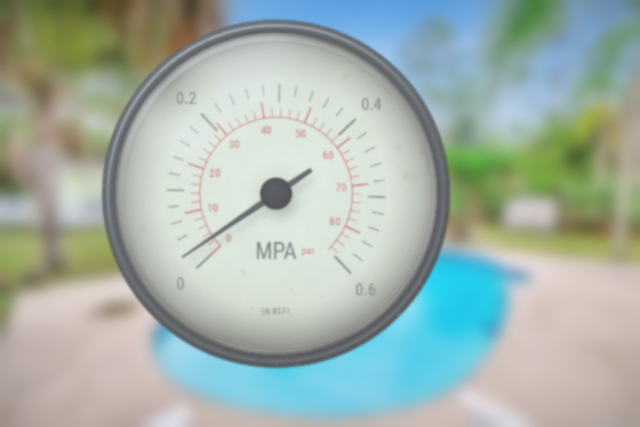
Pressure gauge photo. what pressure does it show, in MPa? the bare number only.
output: 0.02
